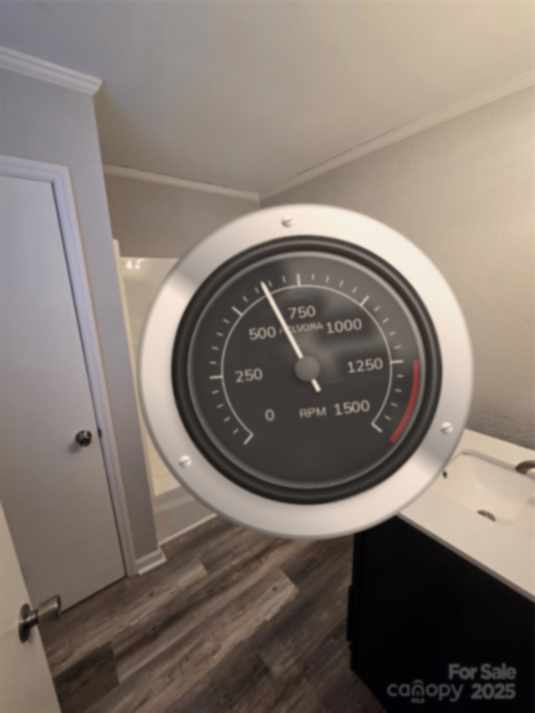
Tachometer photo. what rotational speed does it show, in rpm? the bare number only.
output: 625
